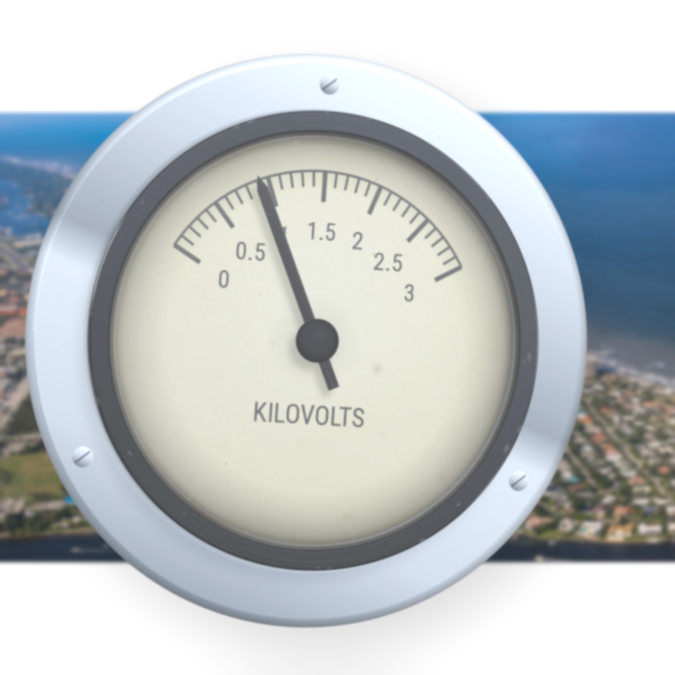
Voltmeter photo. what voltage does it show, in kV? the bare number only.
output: 0.9
